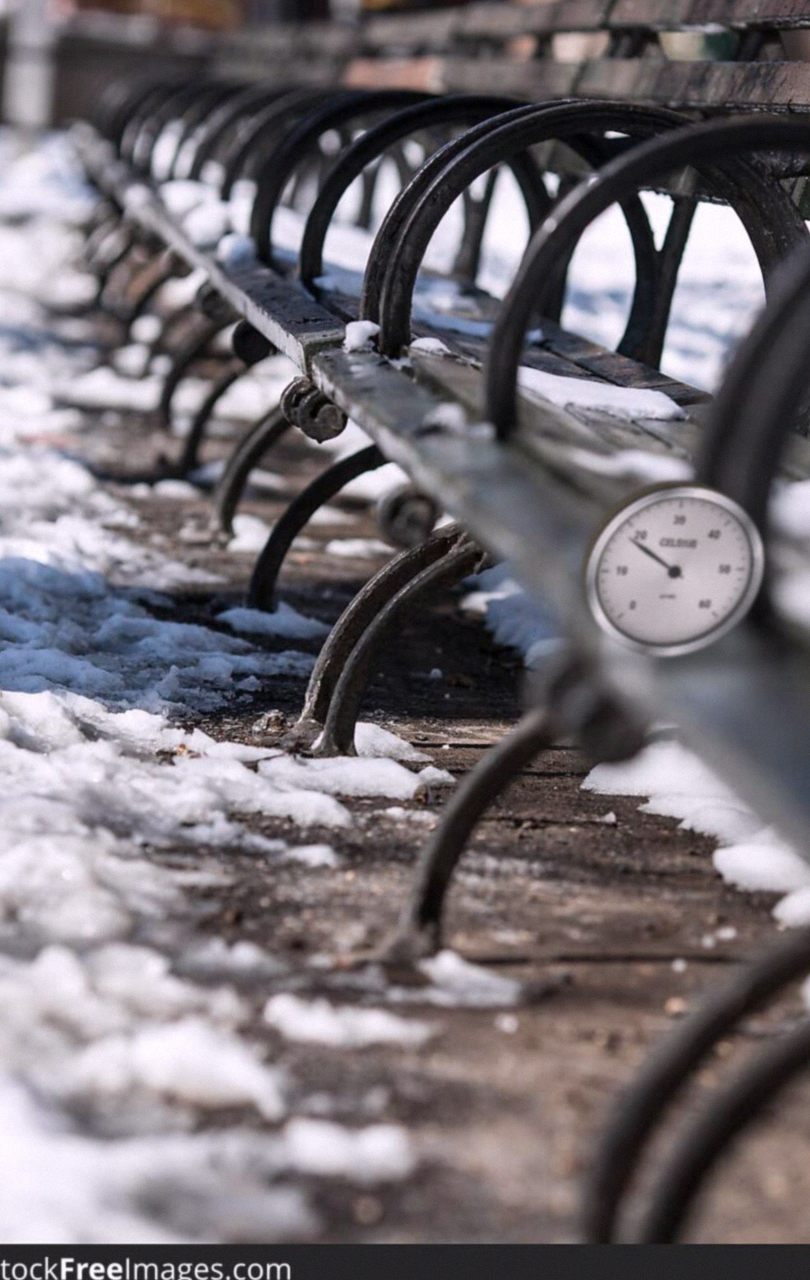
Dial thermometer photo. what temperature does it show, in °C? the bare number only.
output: 18
